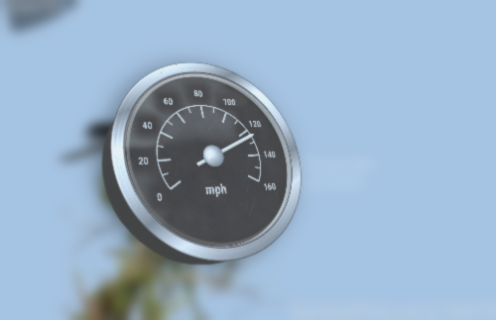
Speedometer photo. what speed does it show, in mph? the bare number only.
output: 125
